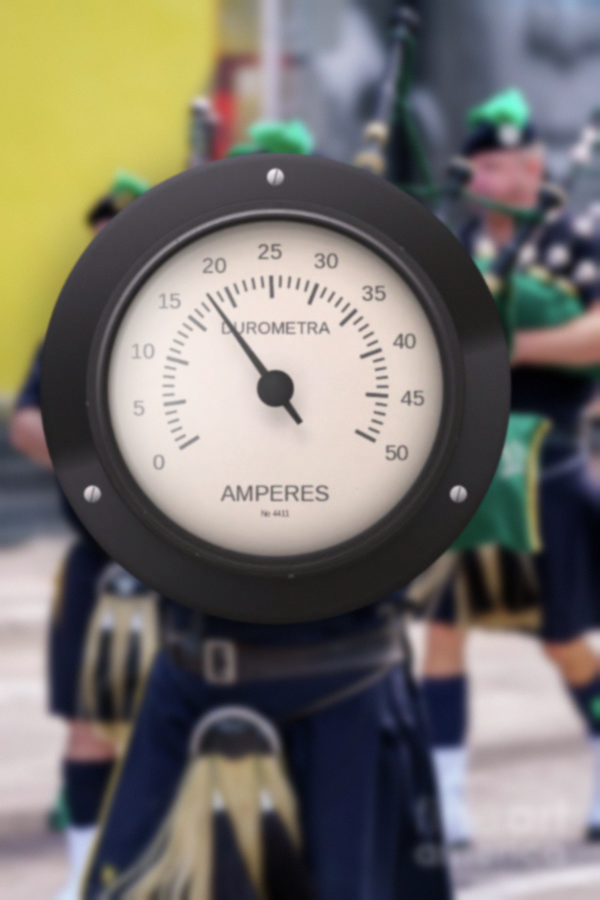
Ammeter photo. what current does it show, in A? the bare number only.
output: 18
